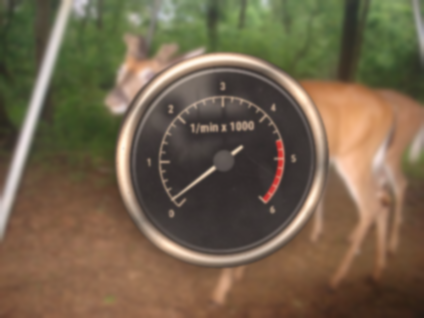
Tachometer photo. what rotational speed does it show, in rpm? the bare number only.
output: 200
